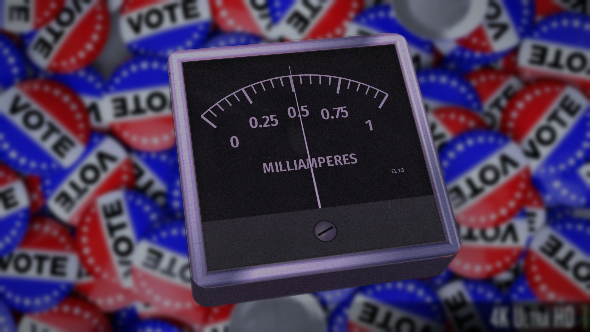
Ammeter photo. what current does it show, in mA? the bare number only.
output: 0.5
